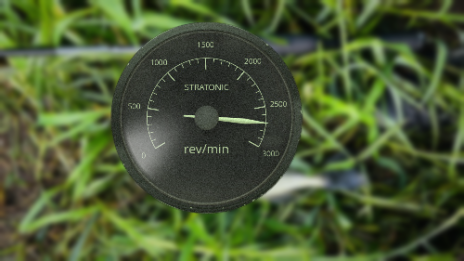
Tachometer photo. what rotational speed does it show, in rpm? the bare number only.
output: 2700
